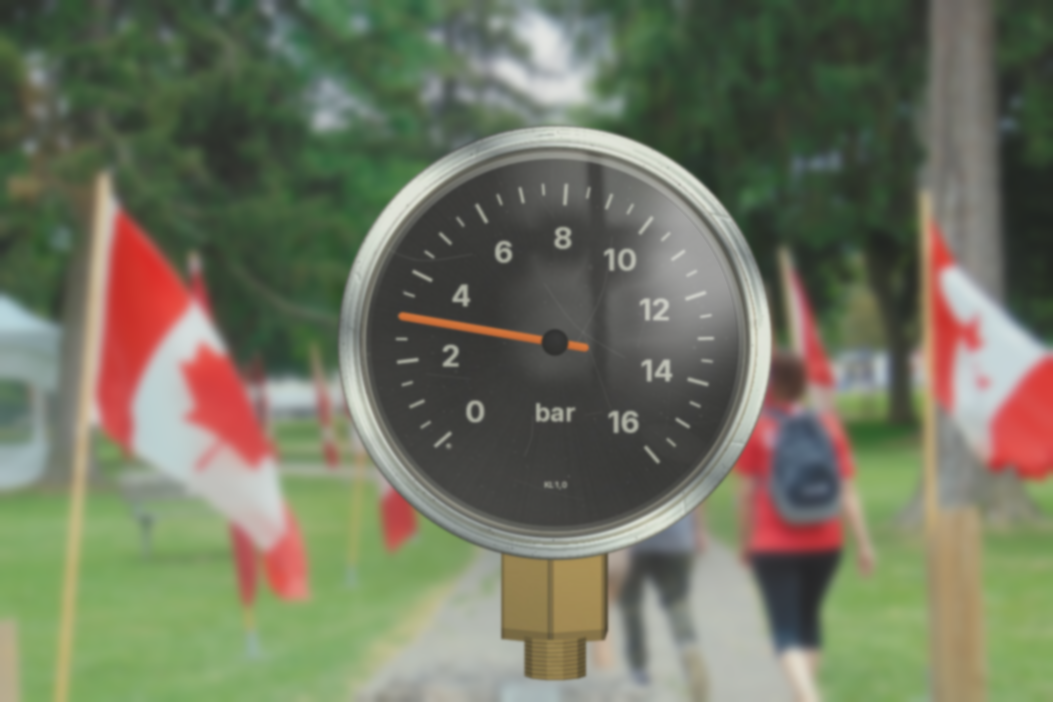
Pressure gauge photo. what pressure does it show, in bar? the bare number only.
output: 3
